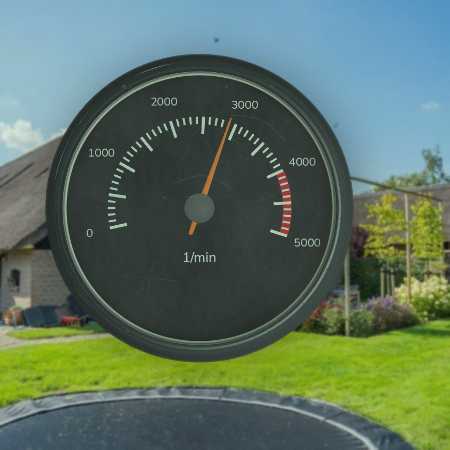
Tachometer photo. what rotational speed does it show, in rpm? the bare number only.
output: 2900
